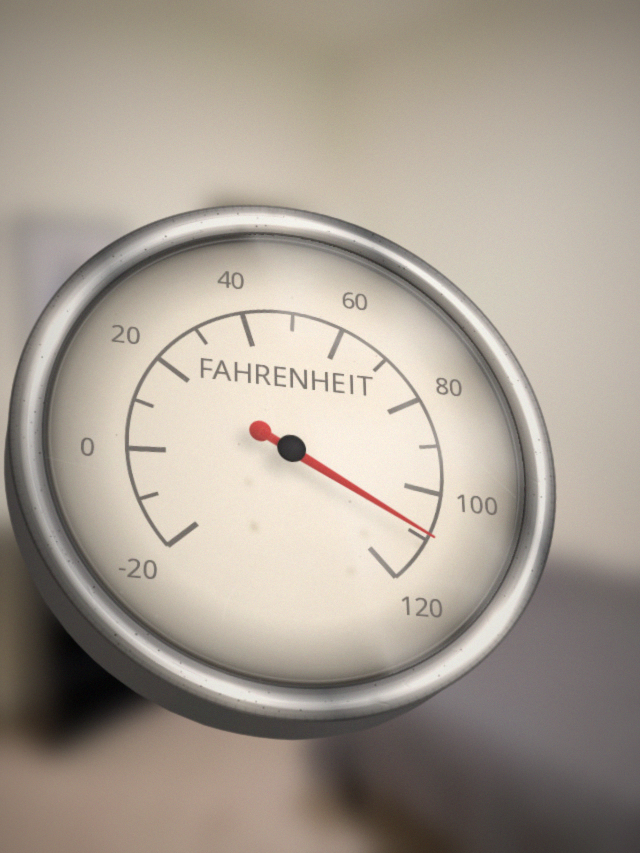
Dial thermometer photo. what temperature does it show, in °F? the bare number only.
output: 110
